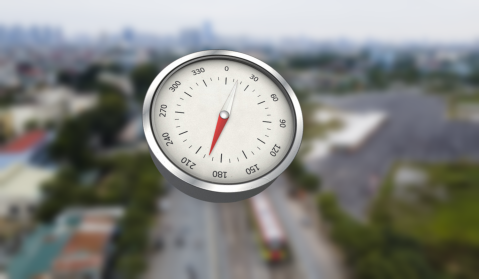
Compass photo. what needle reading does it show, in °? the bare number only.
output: 195
